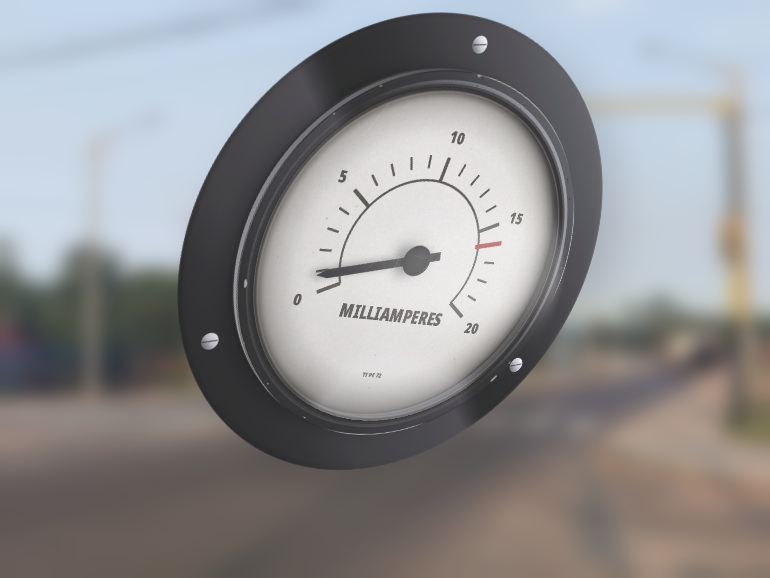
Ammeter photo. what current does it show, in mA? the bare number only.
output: 1
